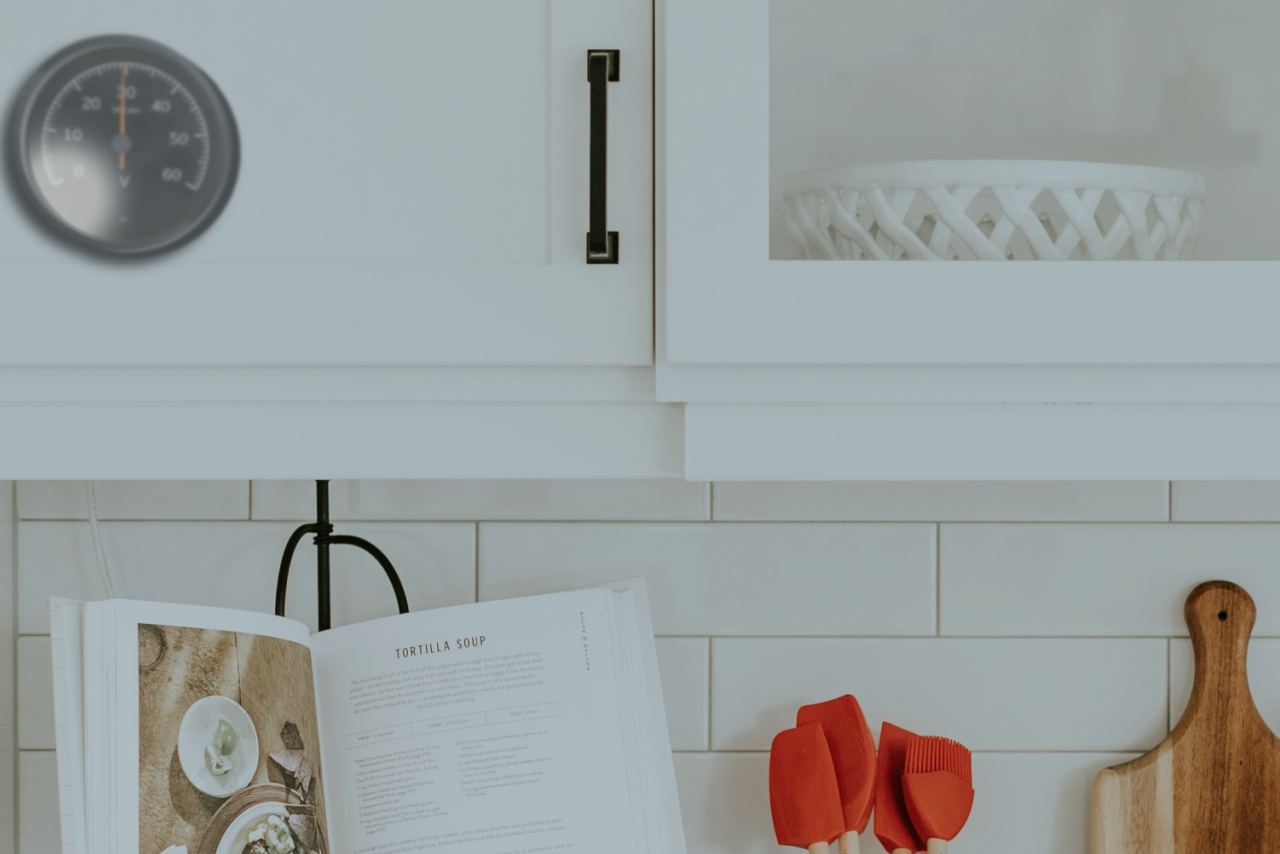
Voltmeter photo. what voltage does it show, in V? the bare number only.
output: 30
